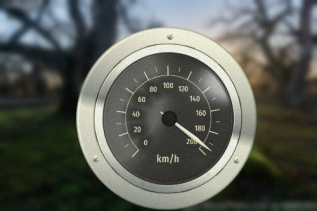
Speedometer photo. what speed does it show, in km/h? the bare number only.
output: 195
